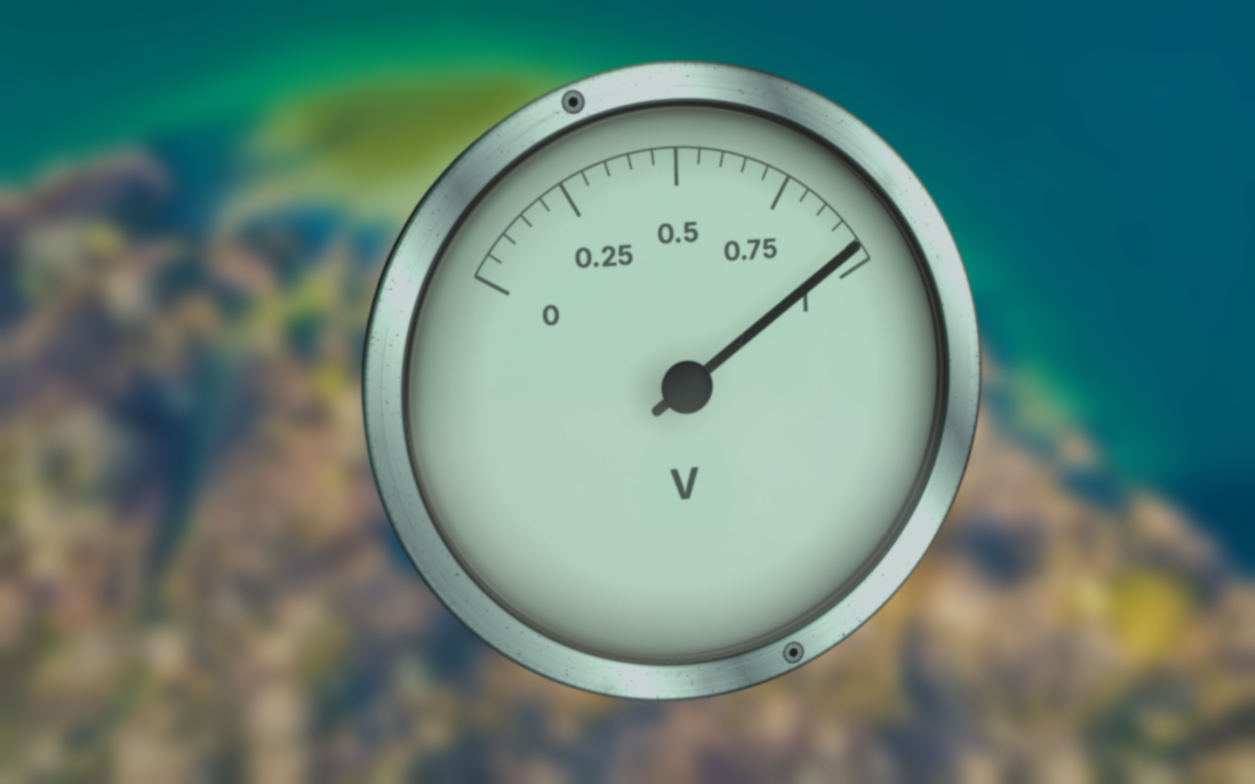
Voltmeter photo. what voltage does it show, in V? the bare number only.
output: 0.95
